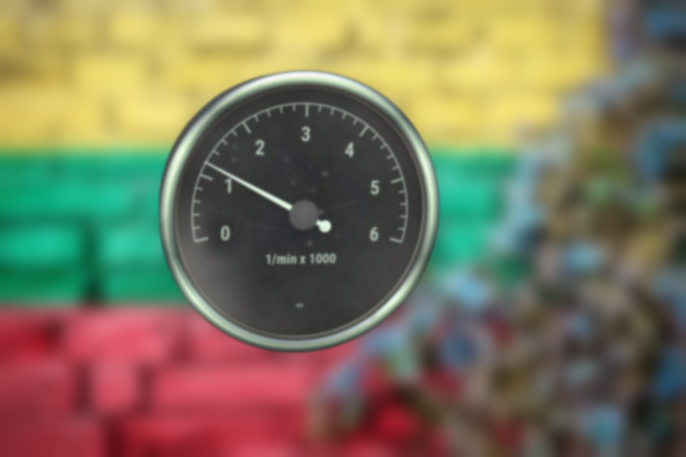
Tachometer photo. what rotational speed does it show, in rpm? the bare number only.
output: 1200
